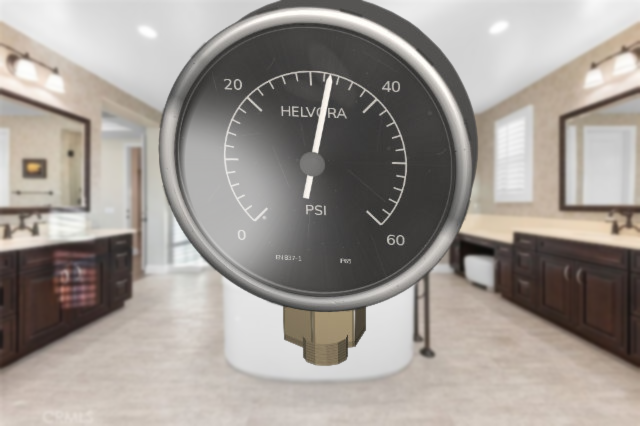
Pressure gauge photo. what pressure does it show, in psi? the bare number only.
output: 33
